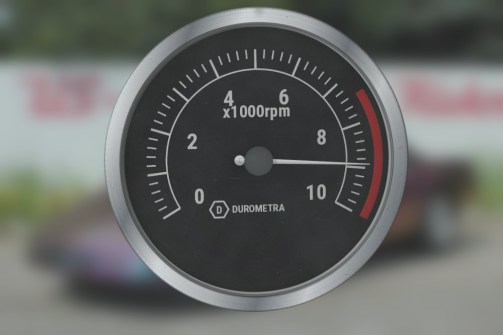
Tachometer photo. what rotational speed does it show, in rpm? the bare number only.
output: 8900
